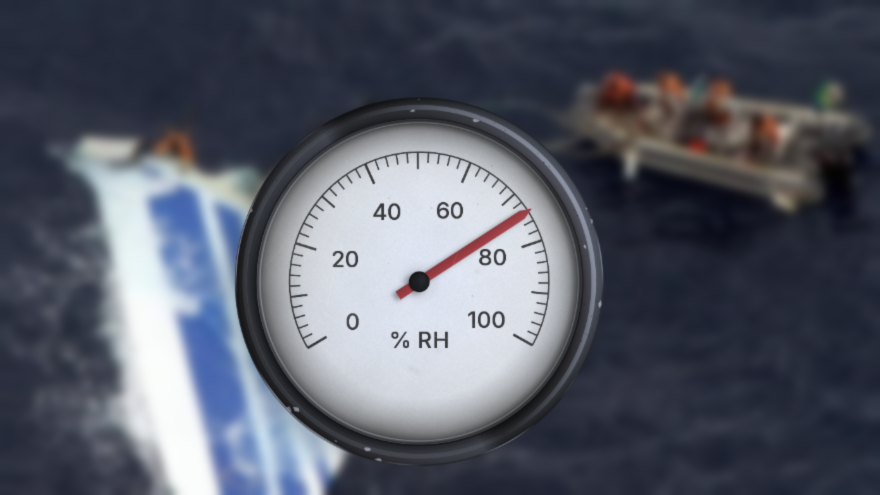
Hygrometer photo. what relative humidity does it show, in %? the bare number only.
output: 74
